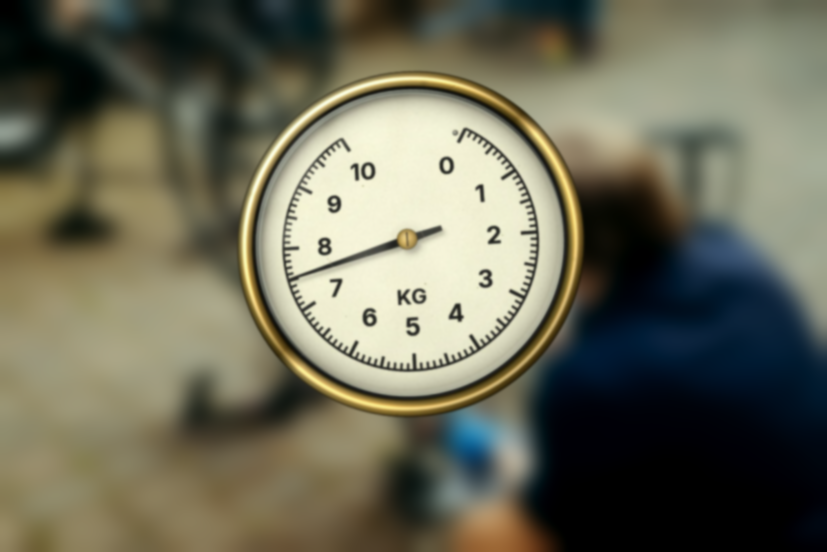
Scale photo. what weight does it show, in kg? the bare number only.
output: 7.5
